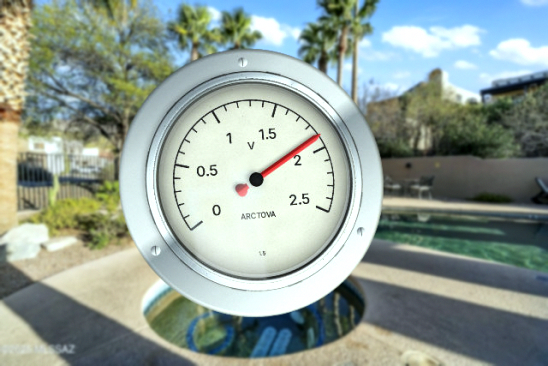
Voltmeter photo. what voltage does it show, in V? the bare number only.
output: 1.9
